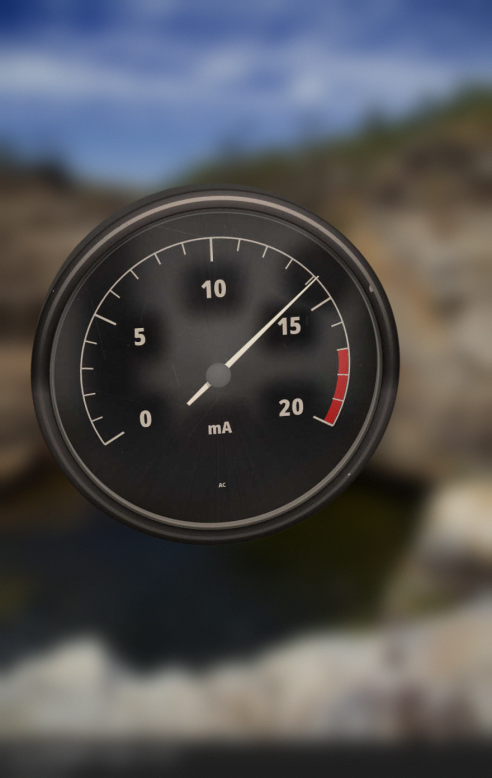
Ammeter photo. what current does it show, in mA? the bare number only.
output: 14
